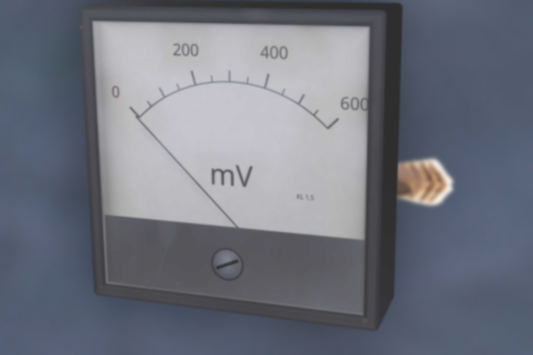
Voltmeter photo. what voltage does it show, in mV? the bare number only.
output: 0
